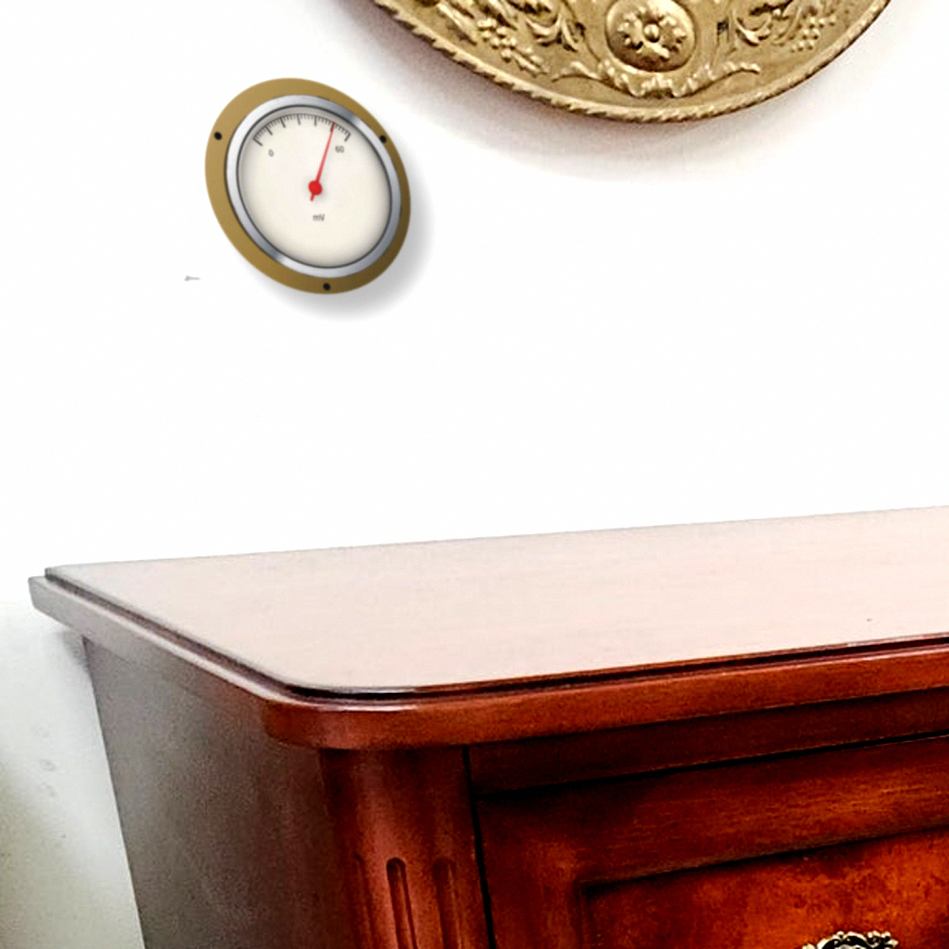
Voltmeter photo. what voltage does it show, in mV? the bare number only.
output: 50
